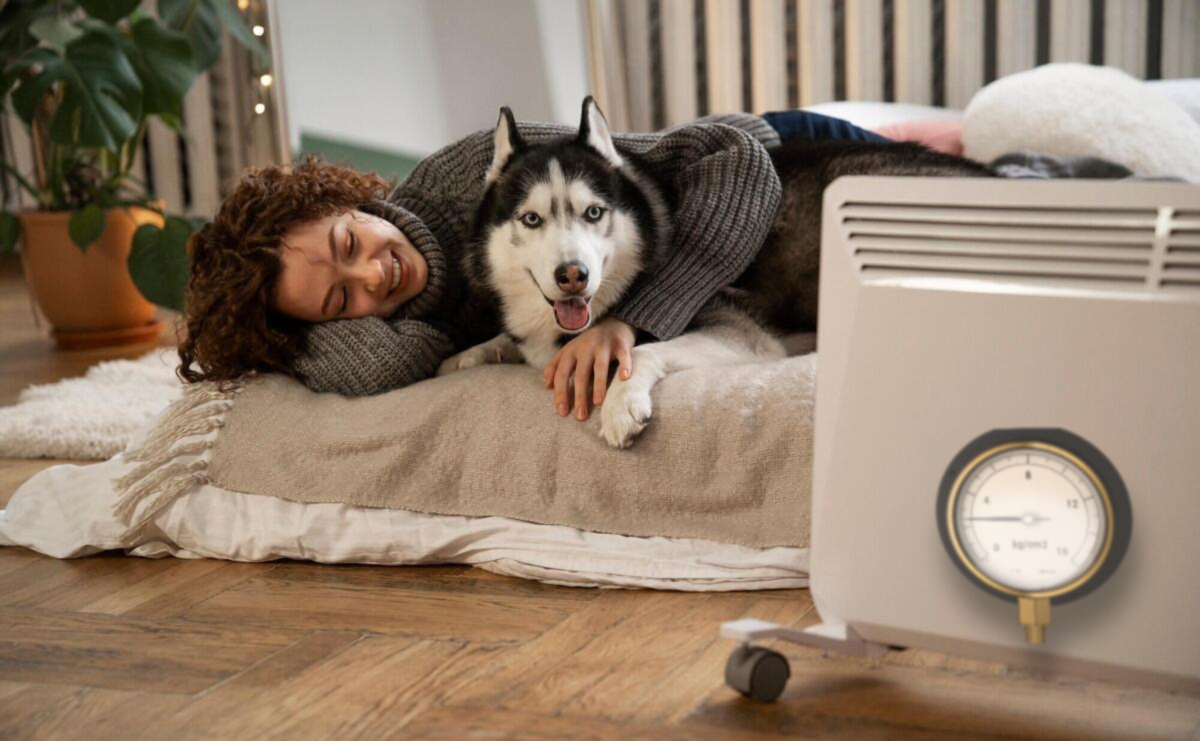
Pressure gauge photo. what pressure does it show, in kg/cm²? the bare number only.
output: 2.5
